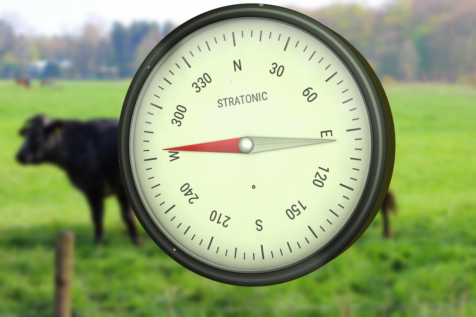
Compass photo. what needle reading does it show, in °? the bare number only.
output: 275
